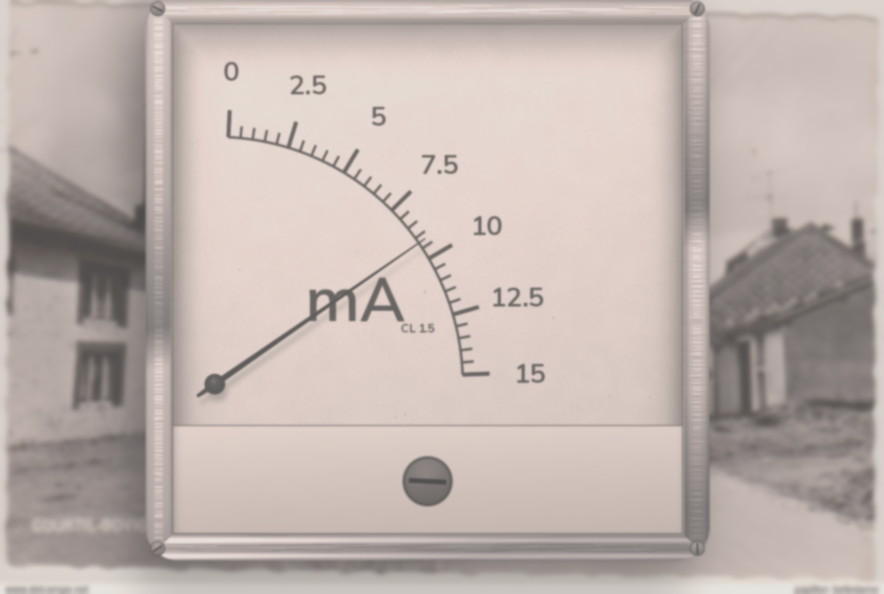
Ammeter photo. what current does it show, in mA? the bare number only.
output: 9.25
